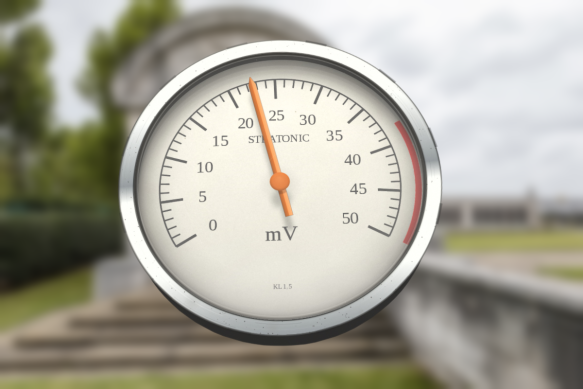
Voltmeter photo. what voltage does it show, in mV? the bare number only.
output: 22.5
